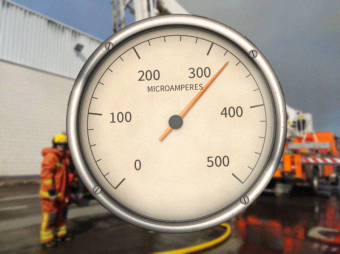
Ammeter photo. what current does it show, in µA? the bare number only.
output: 330
